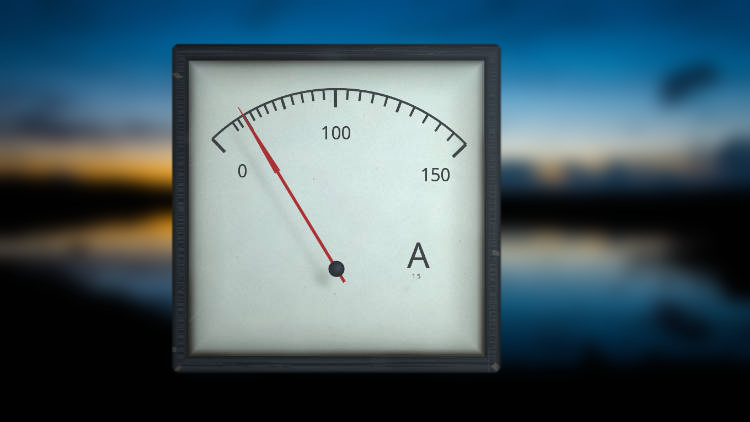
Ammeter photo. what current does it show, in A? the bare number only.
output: 50
